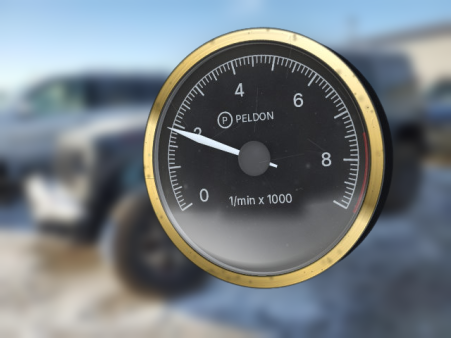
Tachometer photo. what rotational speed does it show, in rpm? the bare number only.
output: 1900
